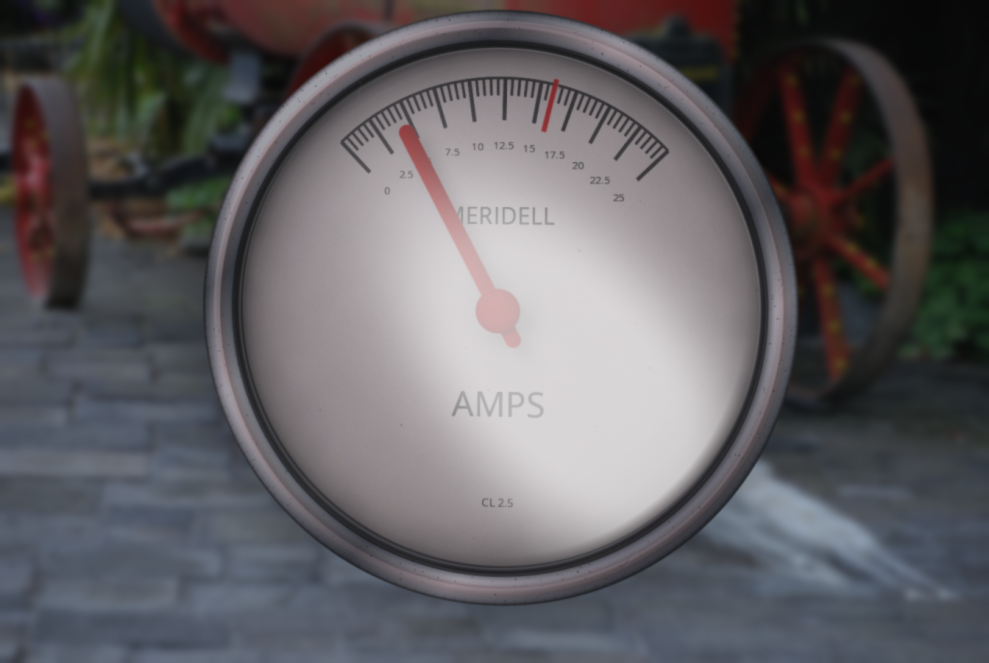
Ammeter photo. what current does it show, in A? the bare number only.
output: 4.5
